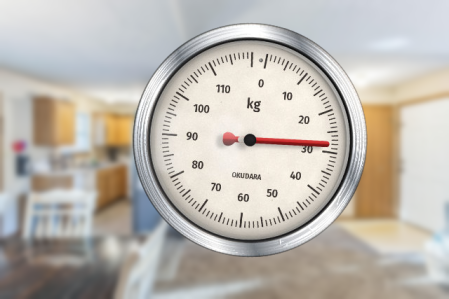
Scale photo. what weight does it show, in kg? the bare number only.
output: 28
